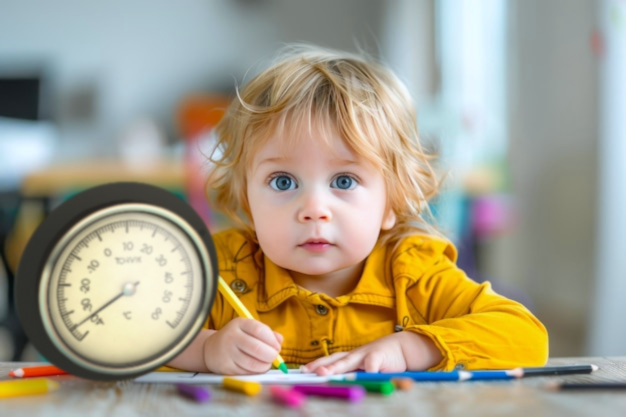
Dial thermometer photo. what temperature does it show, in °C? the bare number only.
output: -35
